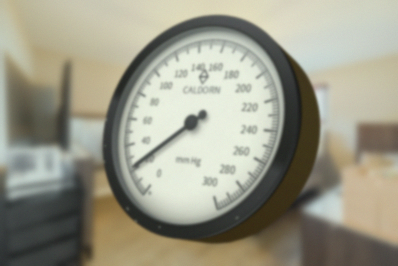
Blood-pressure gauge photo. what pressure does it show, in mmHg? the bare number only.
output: 20
